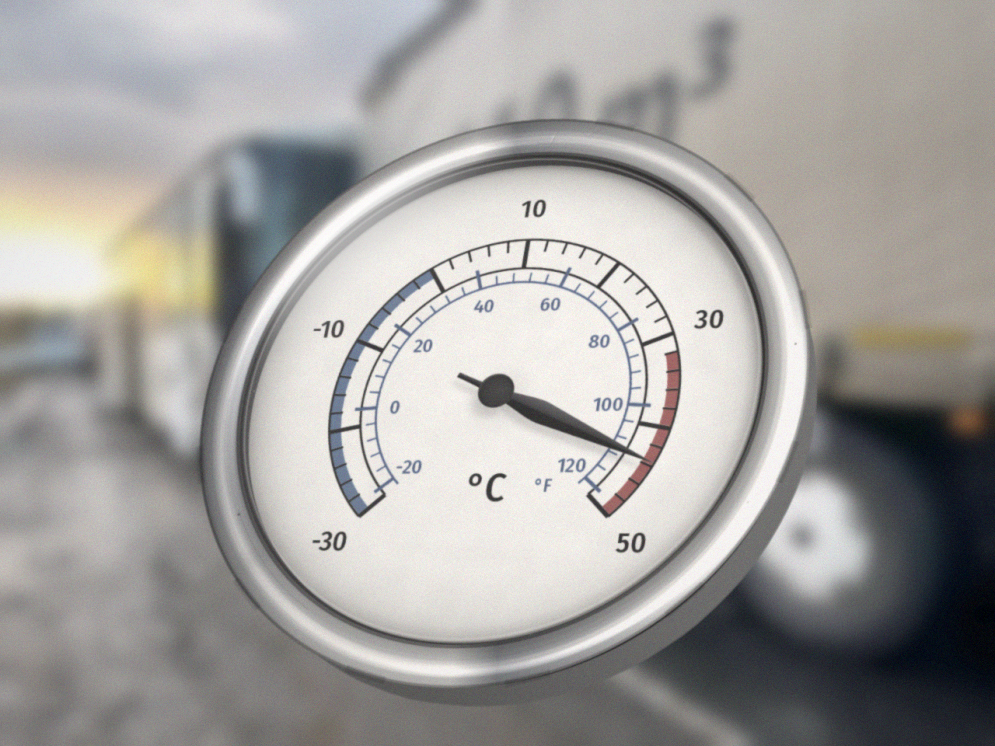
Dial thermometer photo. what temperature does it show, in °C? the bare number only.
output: 44
